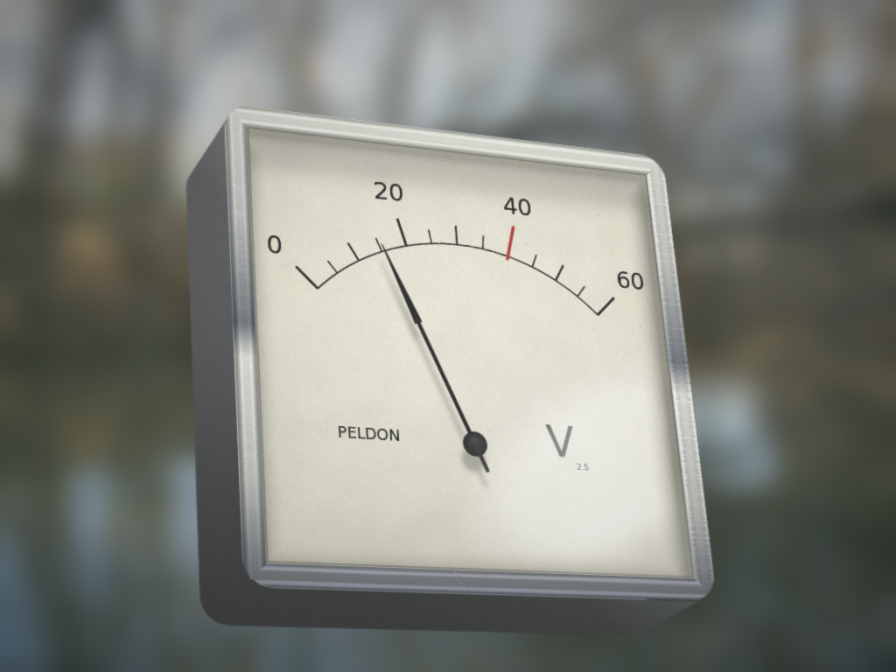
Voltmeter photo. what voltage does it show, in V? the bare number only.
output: 15
